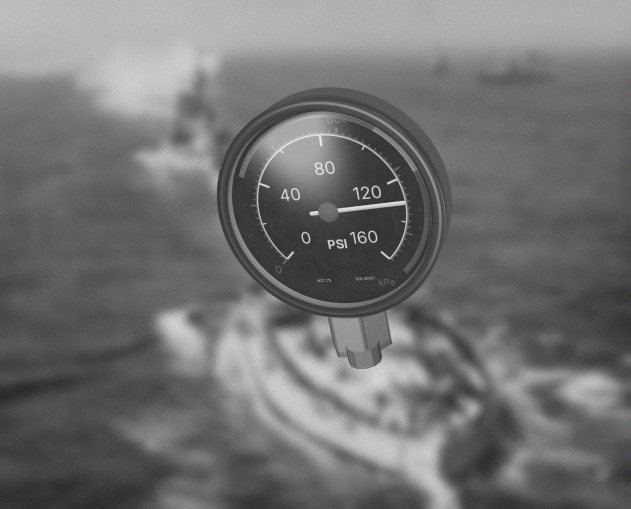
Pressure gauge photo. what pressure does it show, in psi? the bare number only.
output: 130
